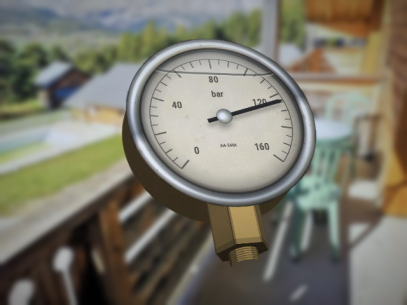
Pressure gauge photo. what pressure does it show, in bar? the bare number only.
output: 125
